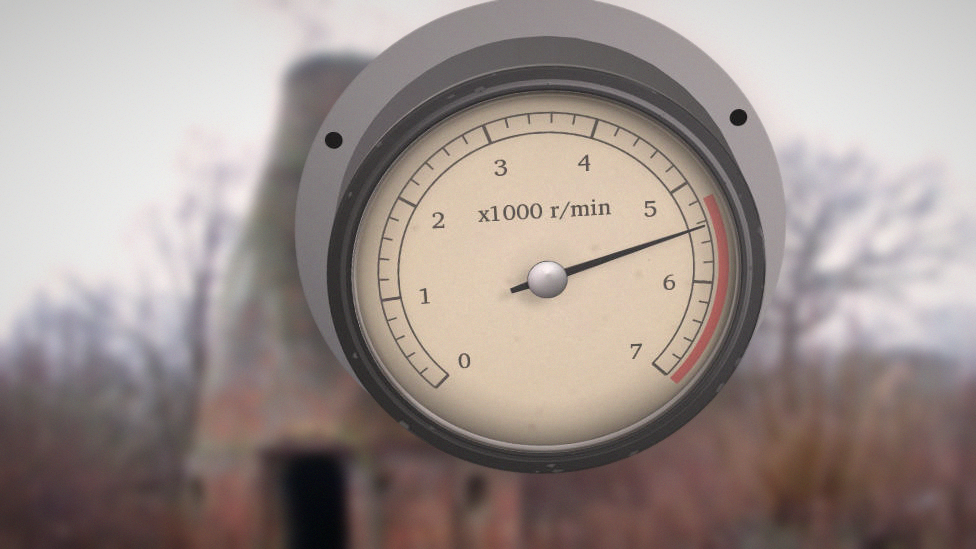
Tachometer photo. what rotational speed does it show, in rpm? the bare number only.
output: 5400
